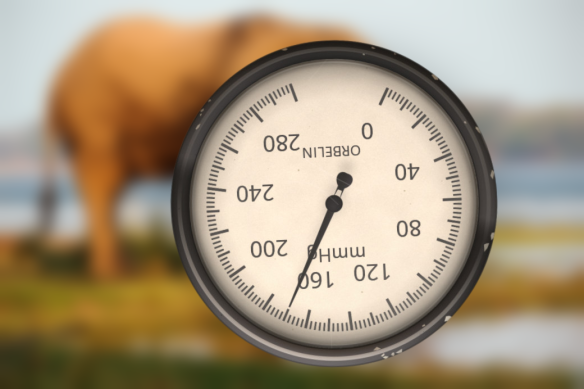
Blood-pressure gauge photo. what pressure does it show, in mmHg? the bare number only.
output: 170
